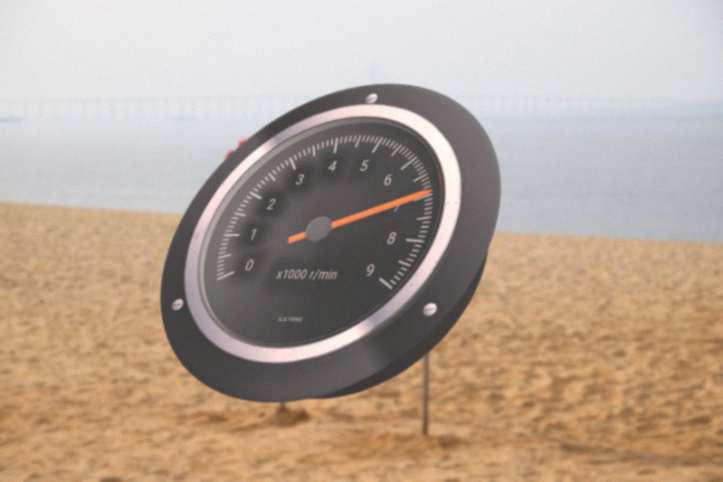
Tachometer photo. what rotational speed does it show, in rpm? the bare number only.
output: 7000
